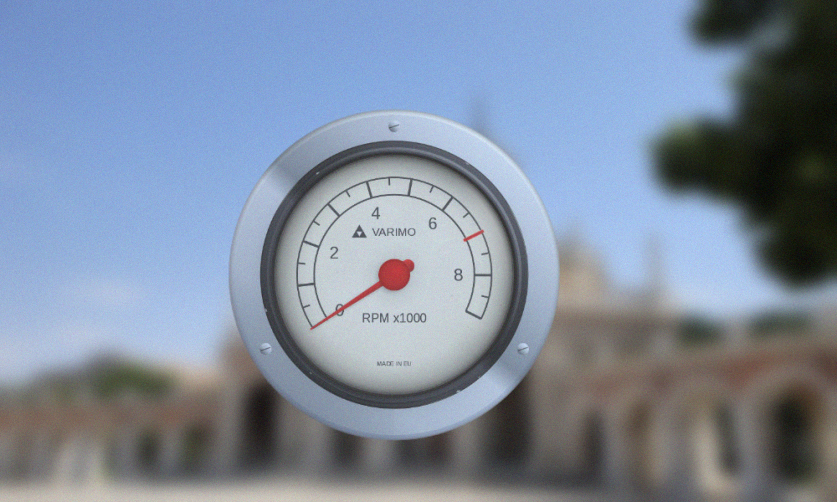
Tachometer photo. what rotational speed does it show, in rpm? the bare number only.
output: 0
